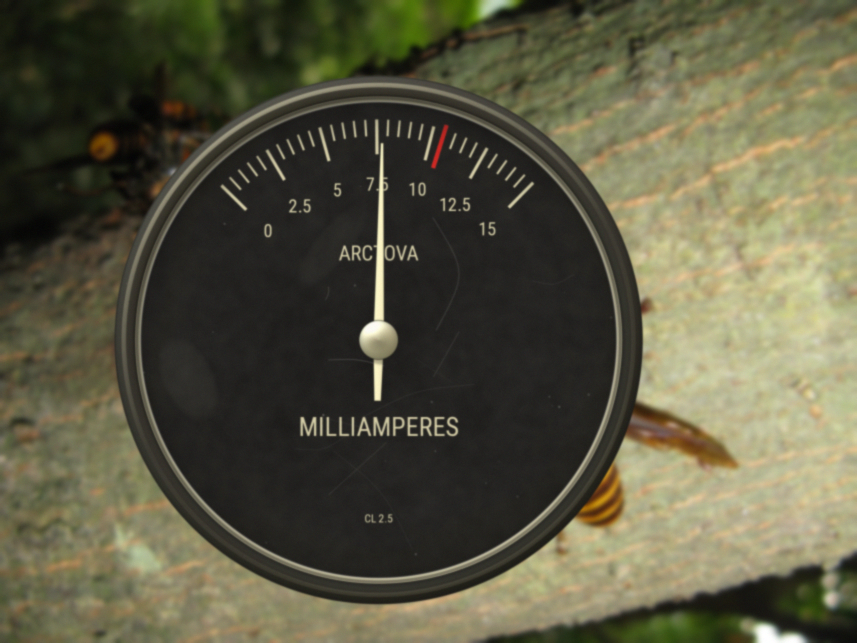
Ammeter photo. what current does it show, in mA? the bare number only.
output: 7.75
